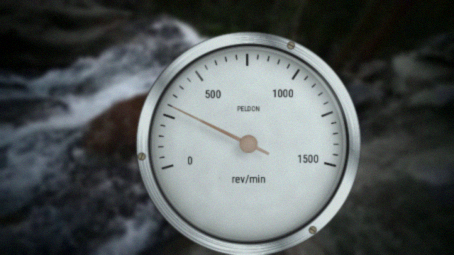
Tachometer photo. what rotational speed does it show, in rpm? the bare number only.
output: 300
